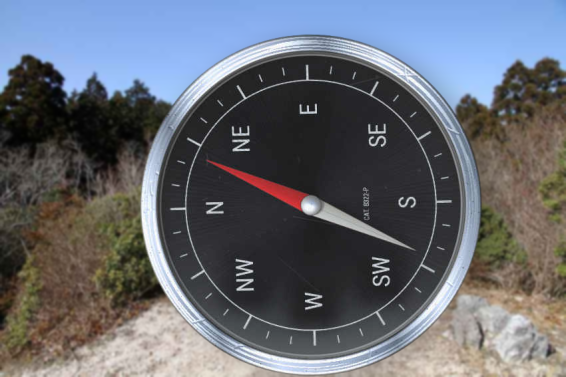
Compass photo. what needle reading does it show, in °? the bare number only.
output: 25
